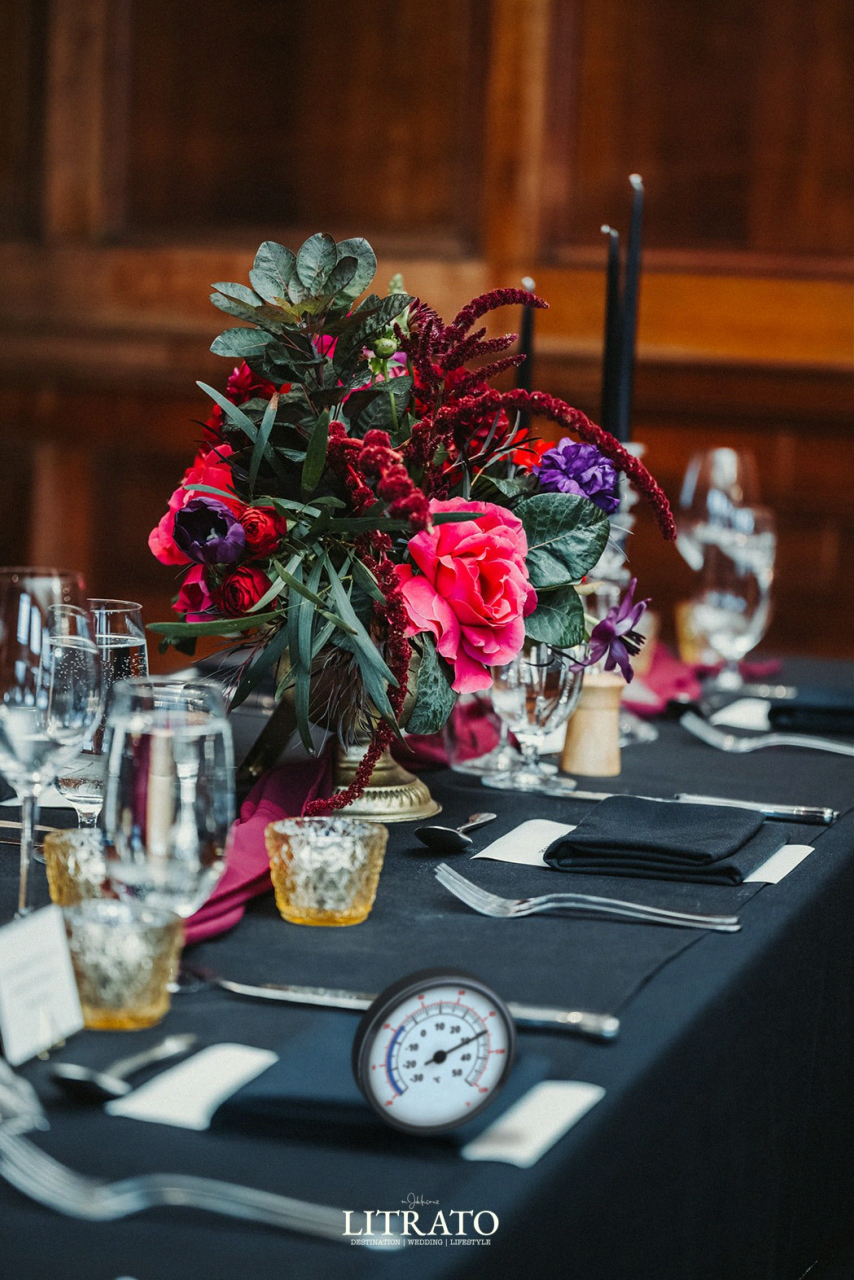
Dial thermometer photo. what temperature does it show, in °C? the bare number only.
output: 30
